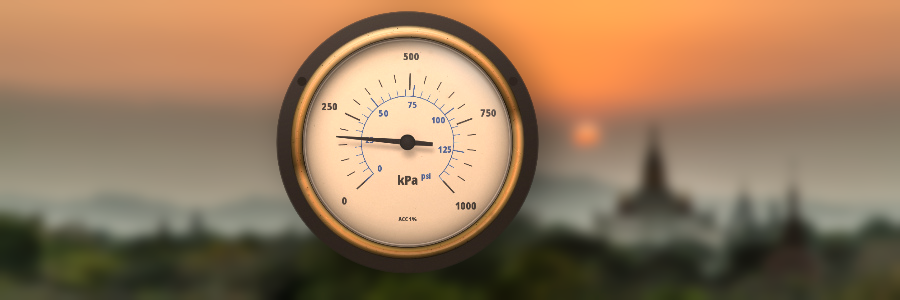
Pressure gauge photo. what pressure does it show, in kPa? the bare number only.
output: 175
